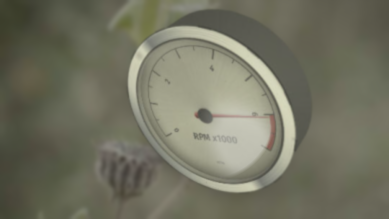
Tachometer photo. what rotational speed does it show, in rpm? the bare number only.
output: 6000
